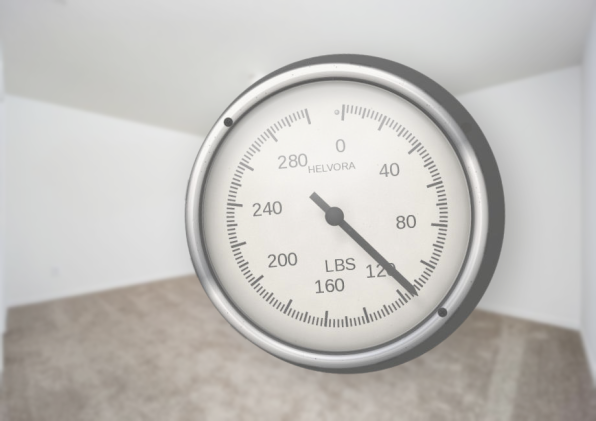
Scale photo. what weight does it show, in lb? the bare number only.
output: 114
